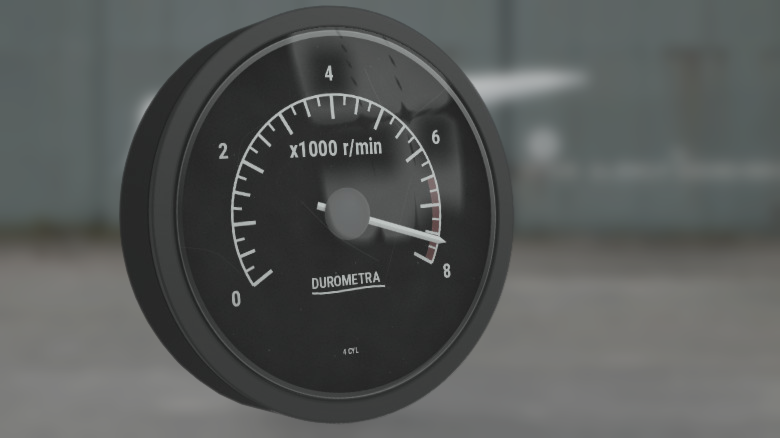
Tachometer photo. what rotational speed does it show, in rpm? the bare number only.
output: 7625
